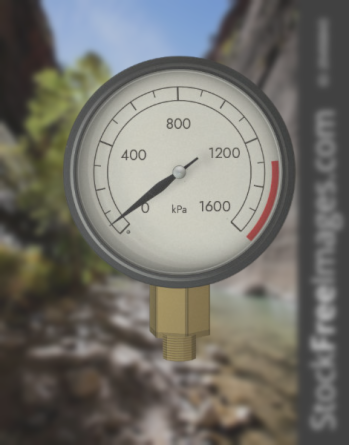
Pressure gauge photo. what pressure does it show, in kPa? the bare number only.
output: 50
